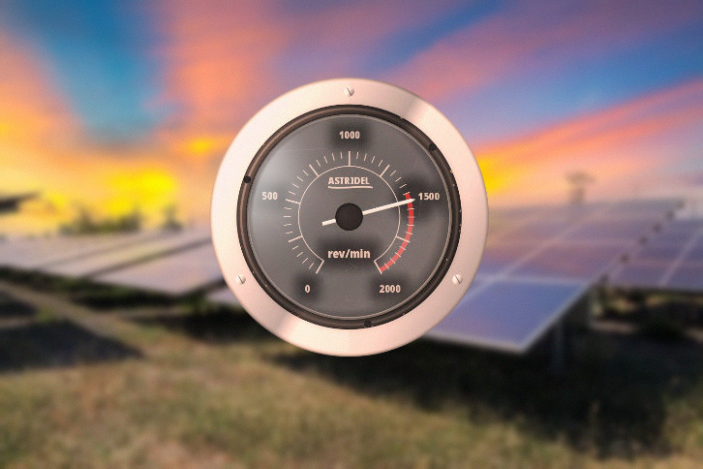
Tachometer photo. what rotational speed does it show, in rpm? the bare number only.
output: 1500
